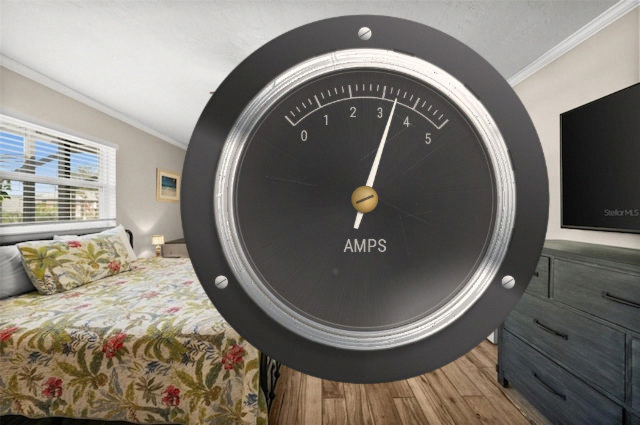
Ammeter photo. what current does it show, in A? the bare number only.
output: 3.4
